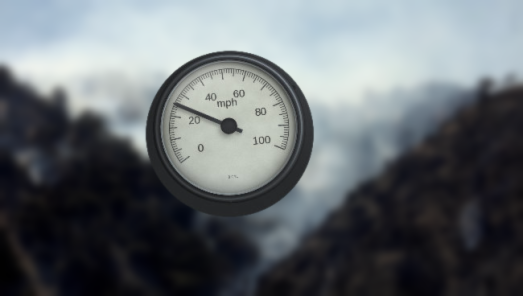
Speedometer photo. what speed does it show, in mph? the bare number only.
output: 25
